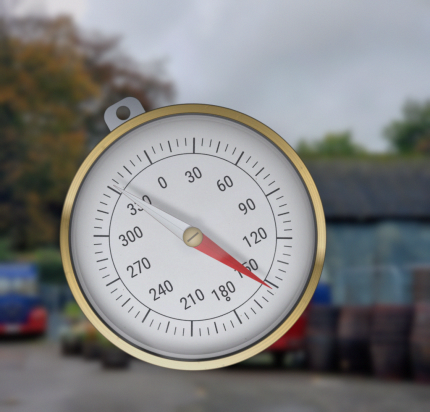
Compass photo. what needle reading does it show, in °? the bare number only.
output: 152.5
